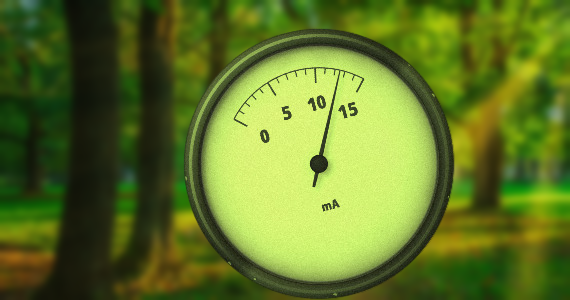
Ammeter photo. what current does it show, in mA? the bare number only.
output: 12.5
